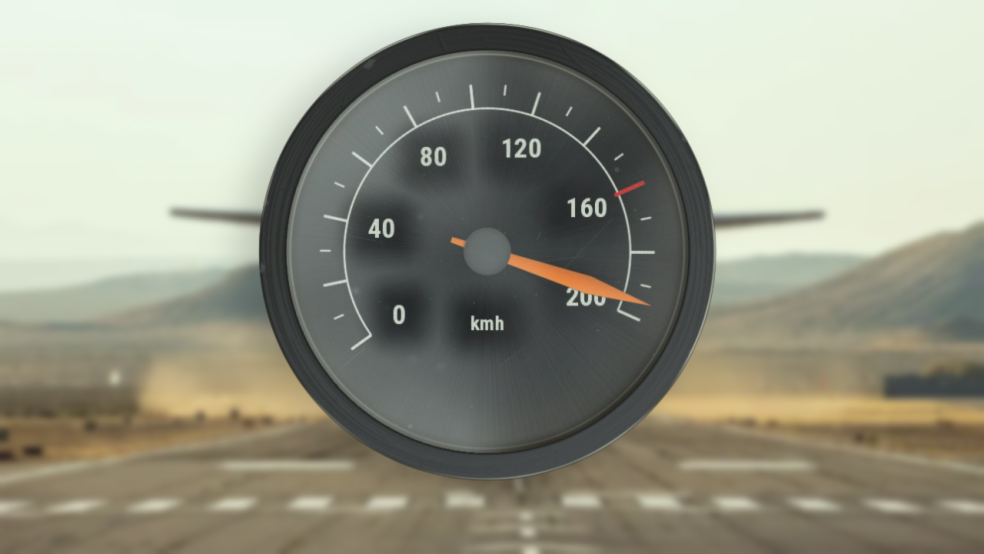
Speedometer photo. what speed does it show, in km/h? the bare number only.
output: 195
